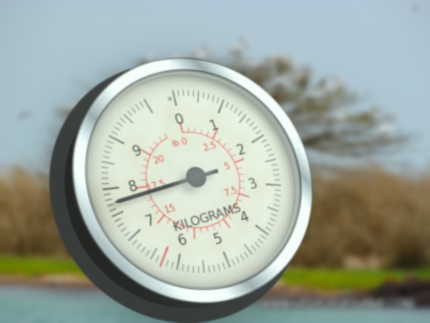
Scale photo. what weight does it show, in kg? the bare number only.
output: 7.7
